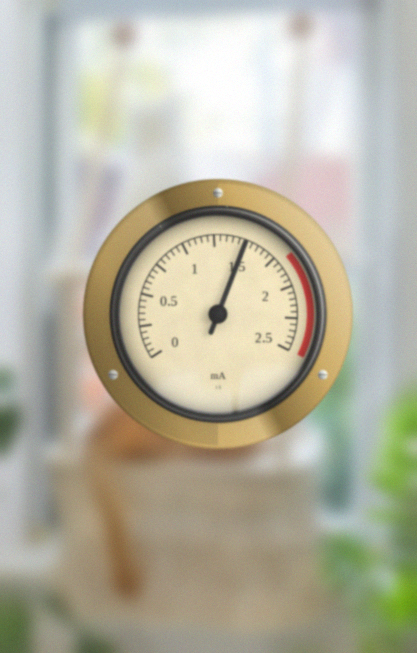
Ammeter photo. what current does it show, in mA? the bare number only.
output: 1.5
